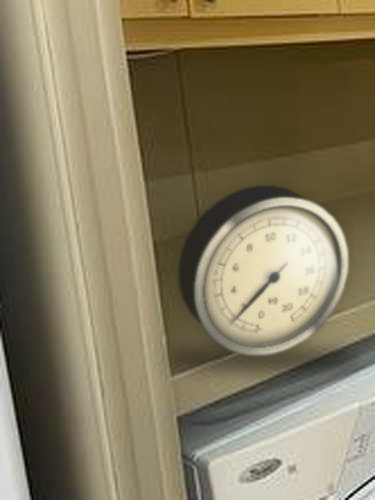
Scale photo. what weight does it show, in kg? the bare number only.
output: 2
